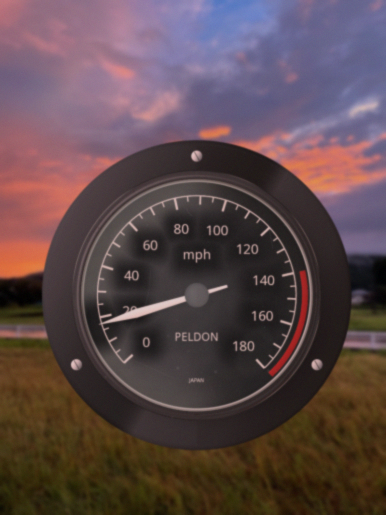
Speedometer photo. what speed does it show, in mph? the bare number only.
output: 17.5
